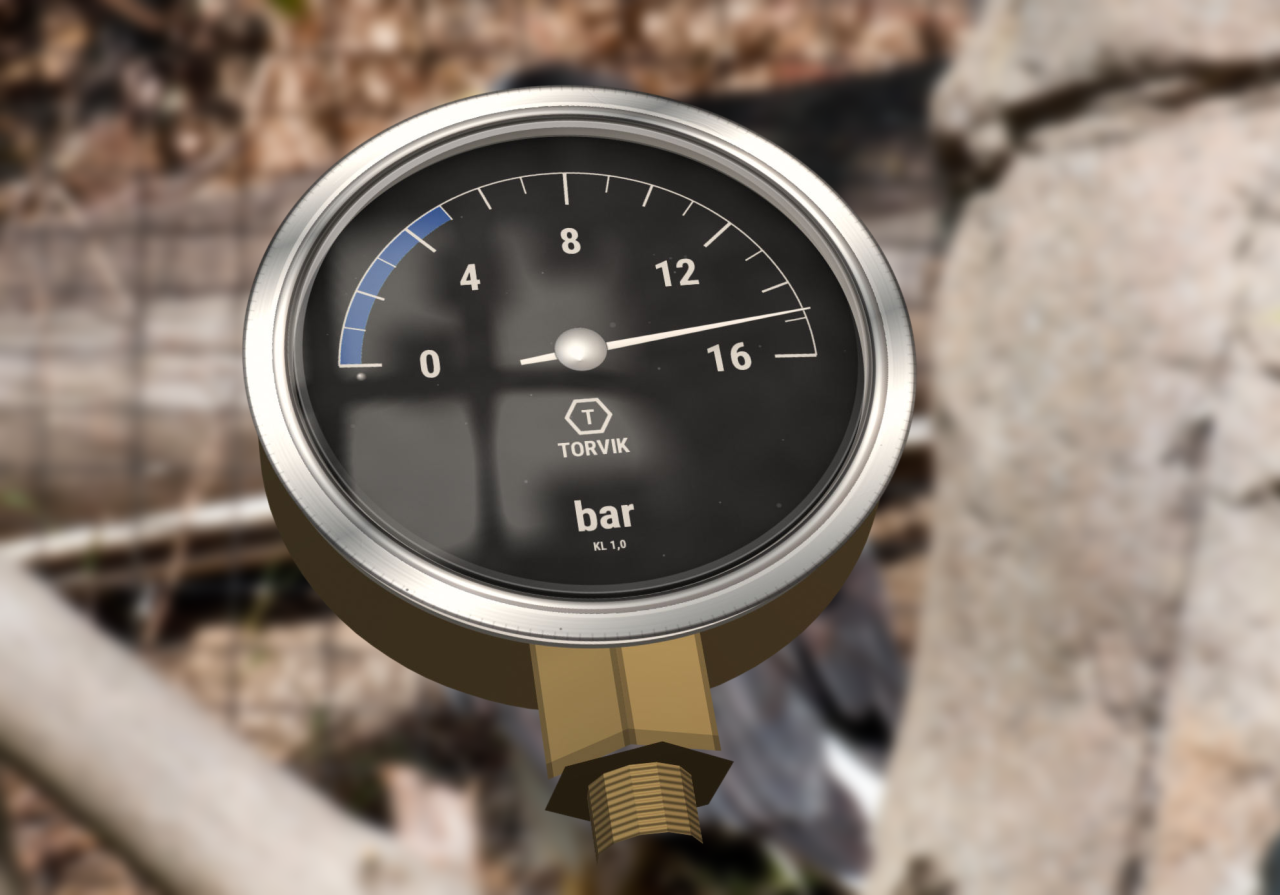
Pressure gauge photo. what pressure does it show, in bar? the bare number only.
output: 15
